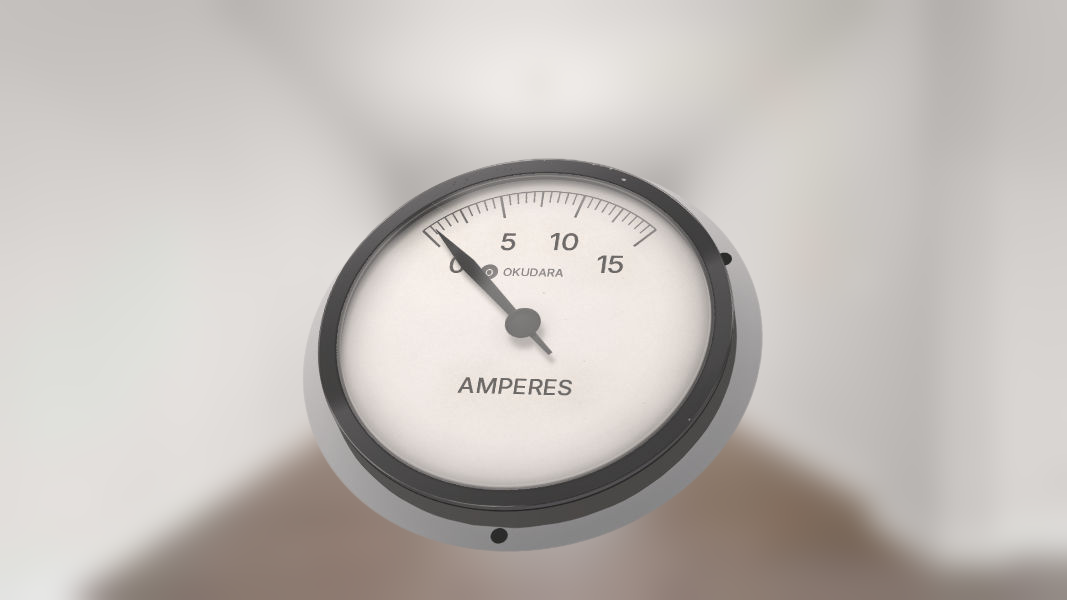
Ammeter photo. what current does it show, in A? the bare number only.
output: 0.5
